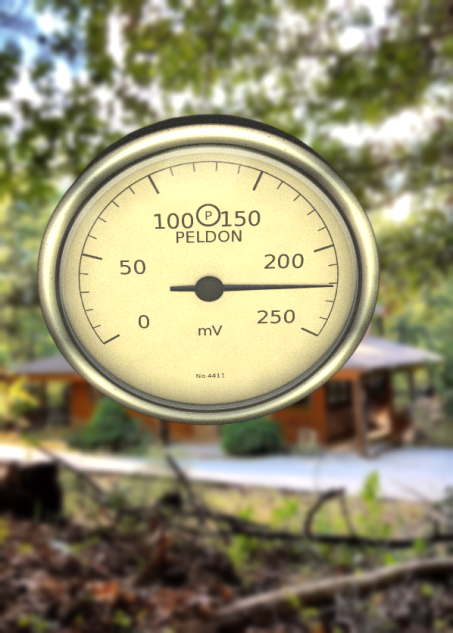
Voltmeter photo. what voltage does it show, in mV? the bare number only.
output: 220
